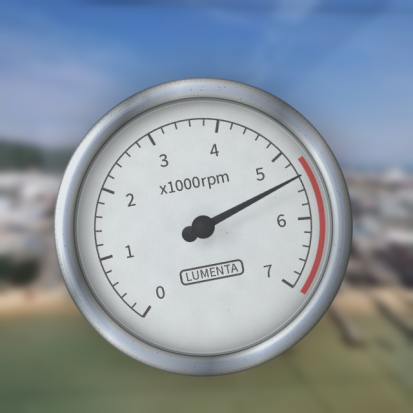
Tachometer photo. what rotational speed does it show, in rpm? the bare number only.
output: 5400
